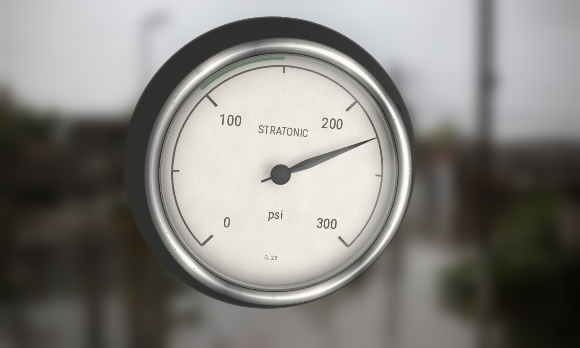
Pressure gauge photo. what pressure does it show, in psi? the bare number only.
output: 225
